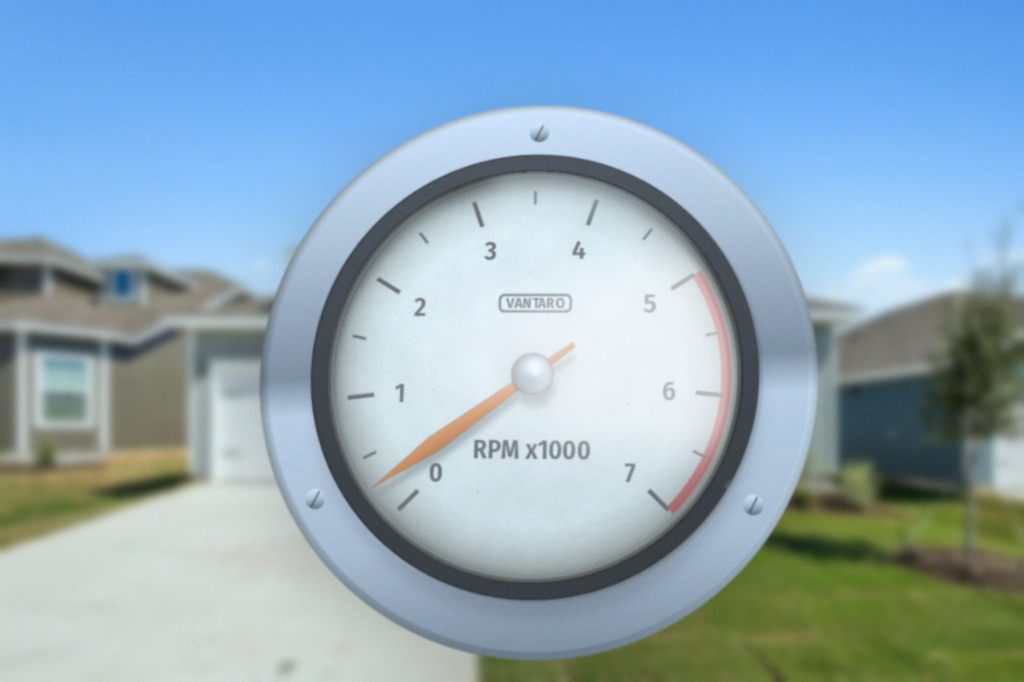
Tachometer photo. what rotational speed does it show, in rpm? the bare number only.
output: 250
